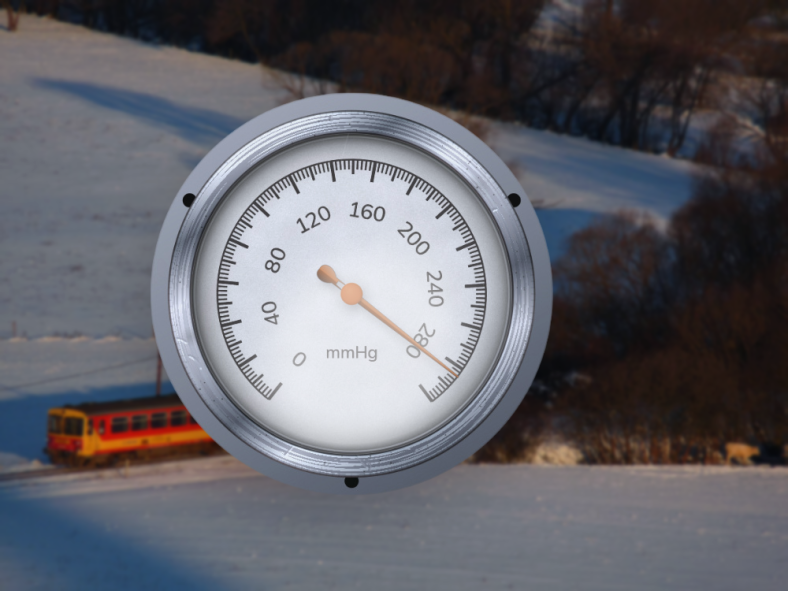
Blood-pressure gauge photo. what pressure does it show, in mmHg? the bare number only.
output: 284
